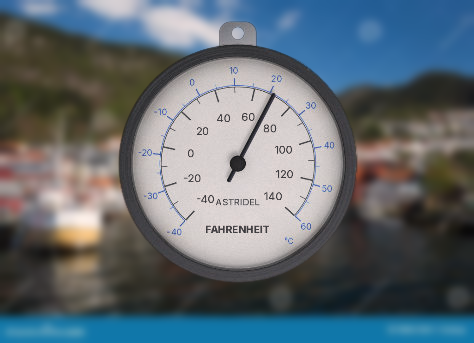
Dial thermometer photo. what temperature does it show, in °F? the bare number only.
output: 70
